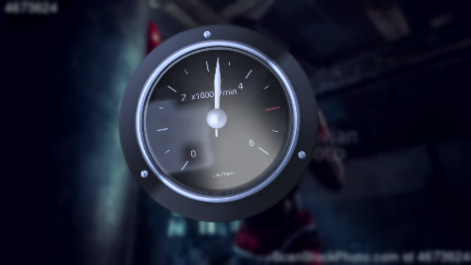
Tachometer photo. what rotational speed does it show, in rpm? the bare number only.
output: 3250
